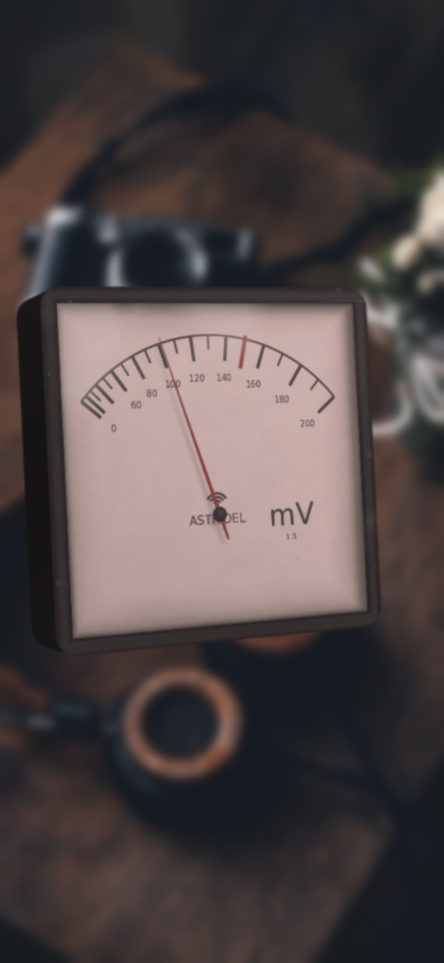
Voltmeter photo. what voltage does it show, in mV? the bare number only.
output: 100
